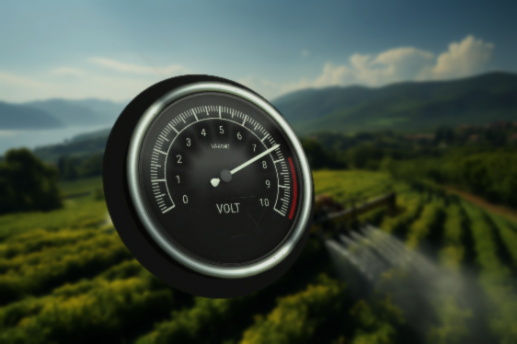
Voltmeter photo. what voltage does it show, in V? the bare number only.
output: 7.5
